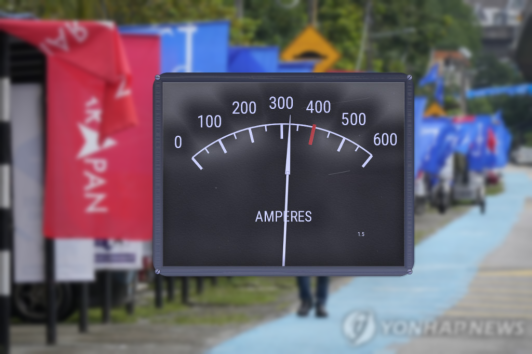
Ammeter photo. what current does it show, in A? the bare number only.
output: 325
